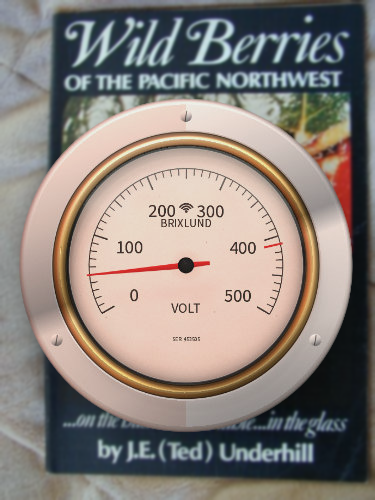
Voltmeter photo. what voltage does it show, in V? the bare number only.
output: 50
